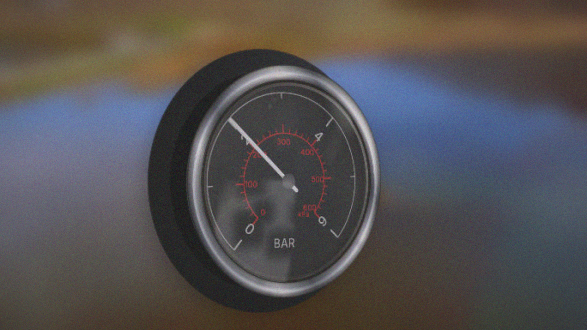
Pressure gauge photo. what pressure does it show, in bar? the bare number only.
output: 2
